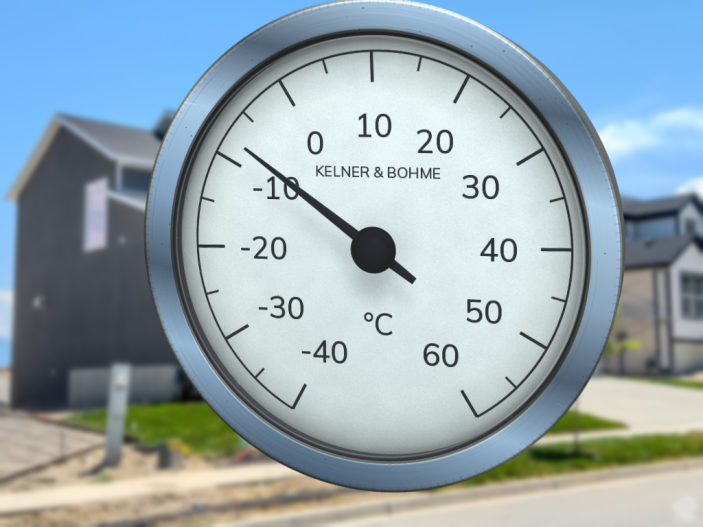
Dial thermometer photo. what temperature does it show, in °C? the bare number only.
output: -7.5
